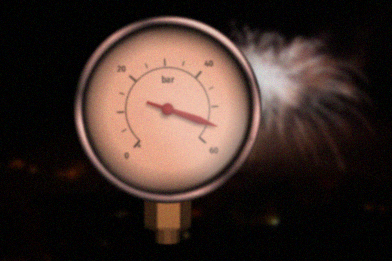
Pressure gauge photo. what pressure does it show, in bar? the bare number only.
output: 55
